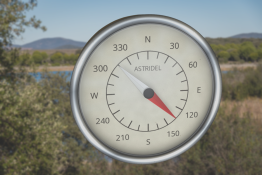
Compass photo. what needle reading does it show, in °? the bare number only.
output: 135
